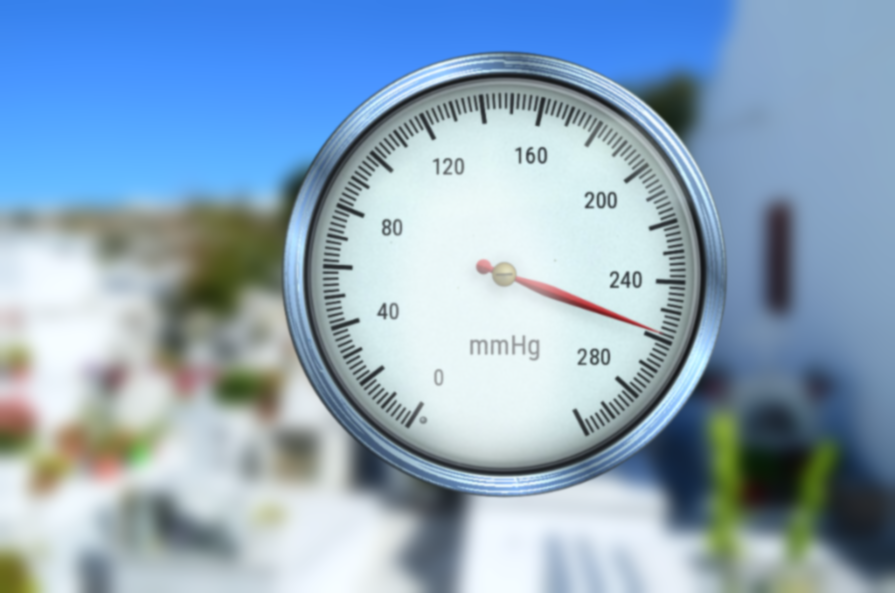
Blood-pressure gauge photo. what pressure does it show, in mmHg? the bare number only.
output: 258
